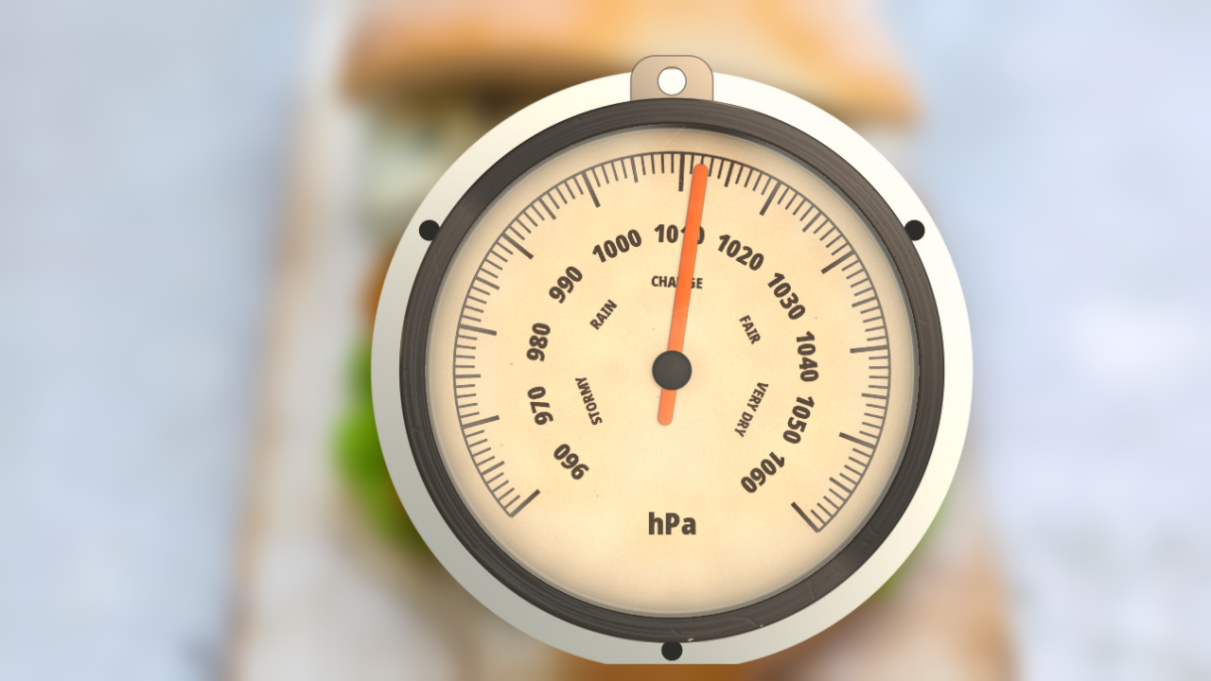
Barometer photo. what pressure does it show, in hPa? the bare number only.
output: 1012
